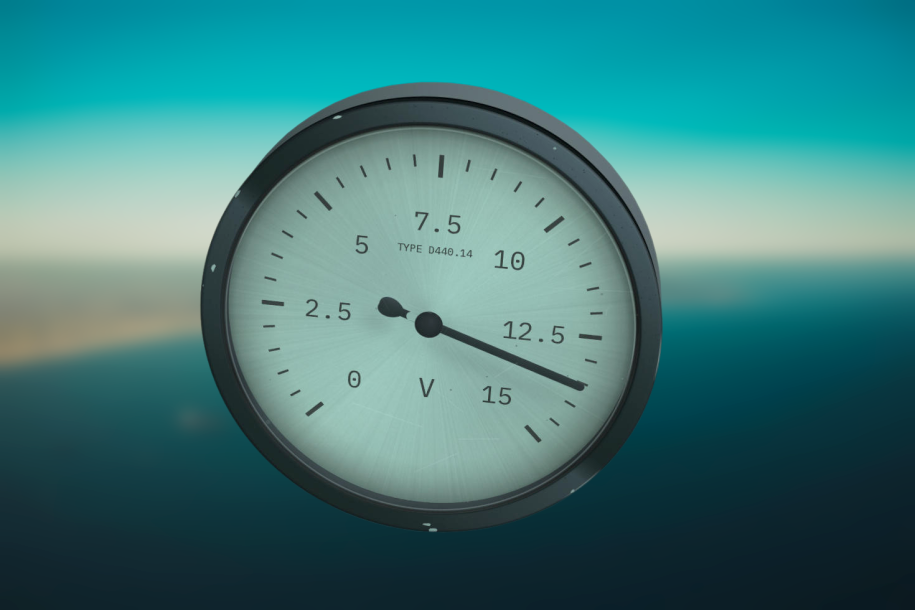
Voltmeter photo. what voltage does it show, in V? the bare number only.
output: 13.5
